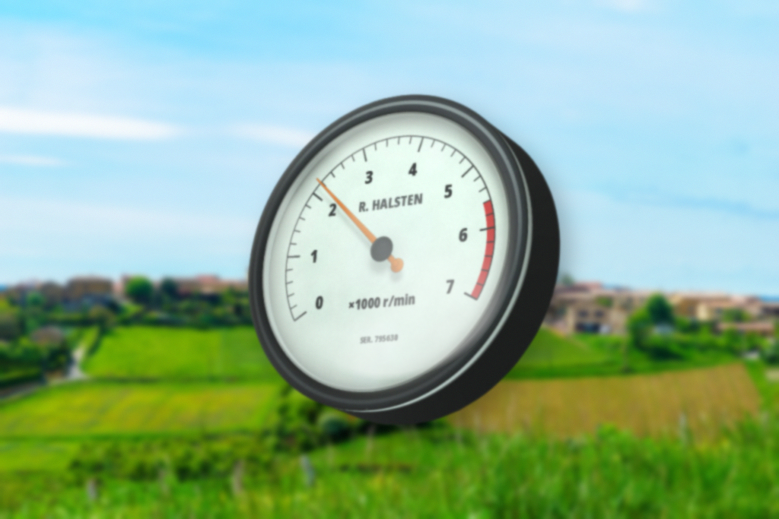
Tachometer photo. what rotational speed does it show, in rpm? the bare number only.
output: 2200
